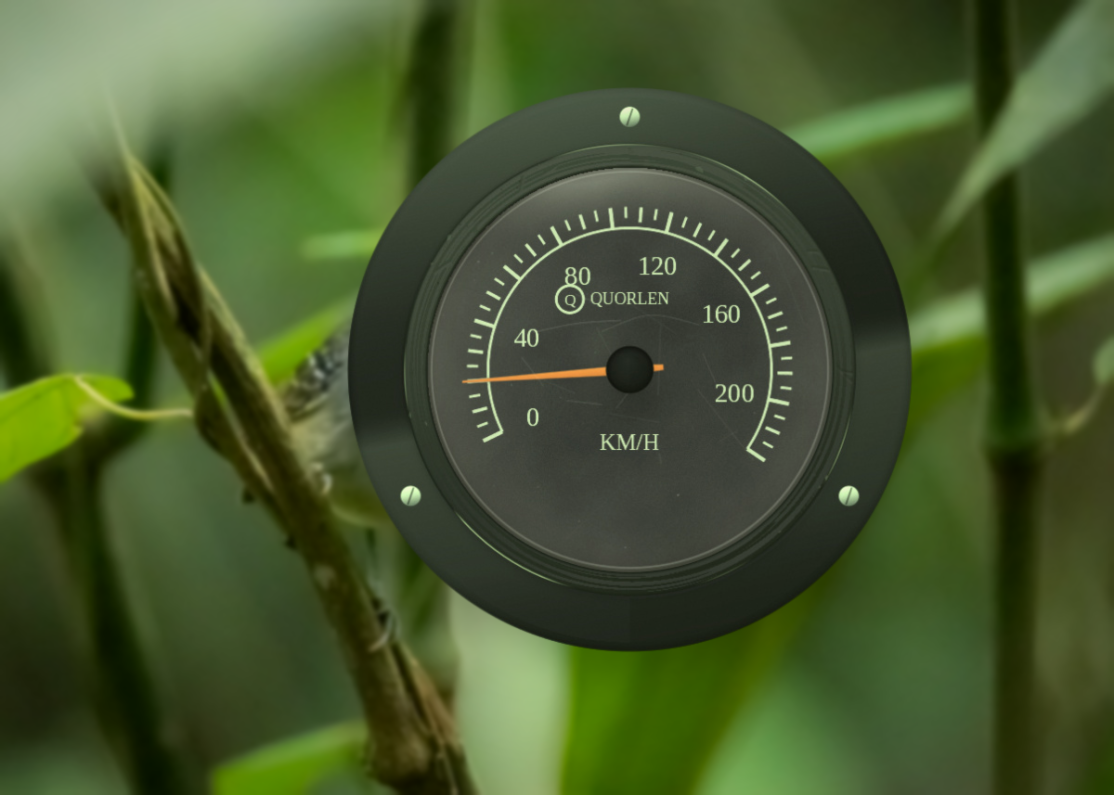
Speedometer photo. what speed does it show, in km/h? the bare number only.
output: 20
